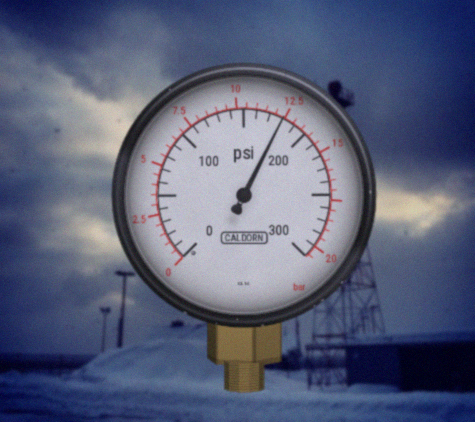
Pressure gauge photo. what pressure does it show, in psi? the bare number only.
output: 180
